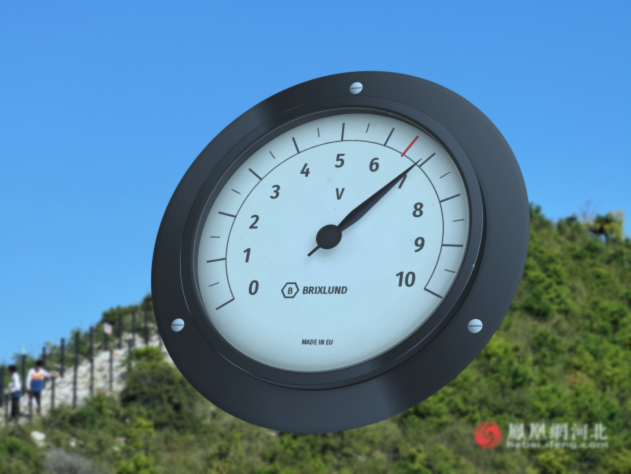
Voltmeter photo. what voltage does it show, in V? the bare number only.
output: 7
